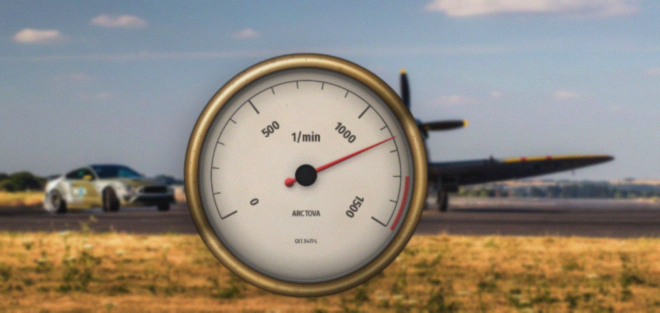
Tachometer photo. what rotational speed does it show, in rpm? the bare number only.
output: 1150
